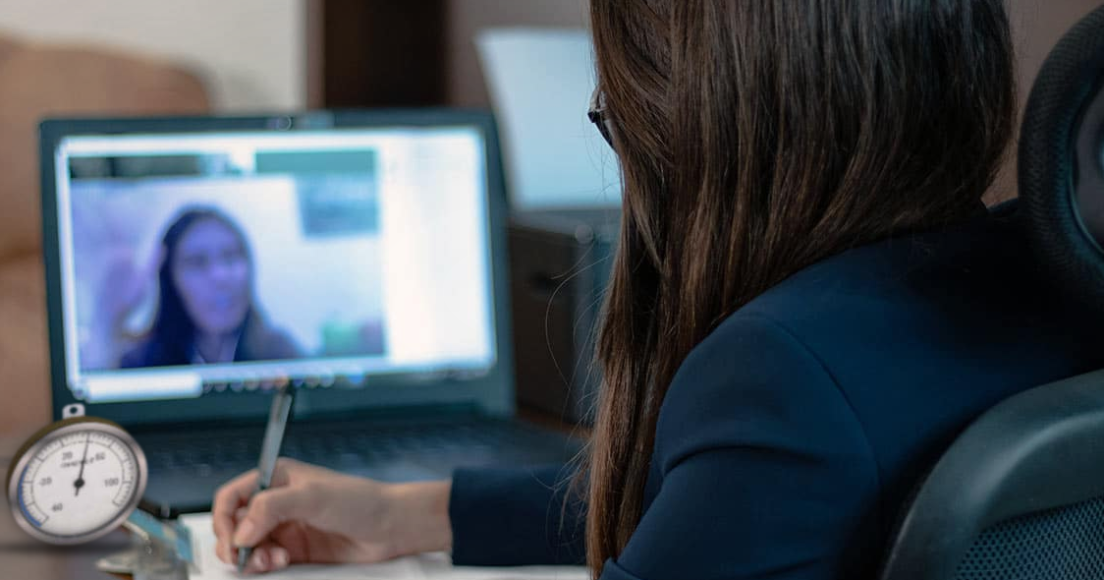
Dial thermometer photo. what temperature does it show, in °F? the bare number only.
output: 40
